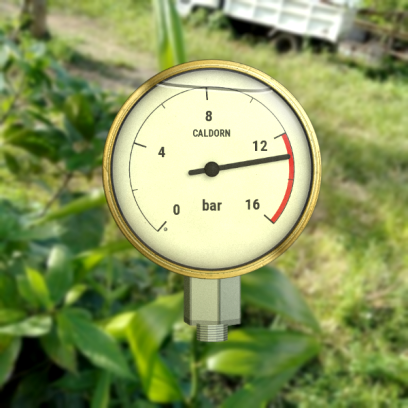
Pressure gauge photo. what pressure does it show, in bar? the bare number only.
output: 13
